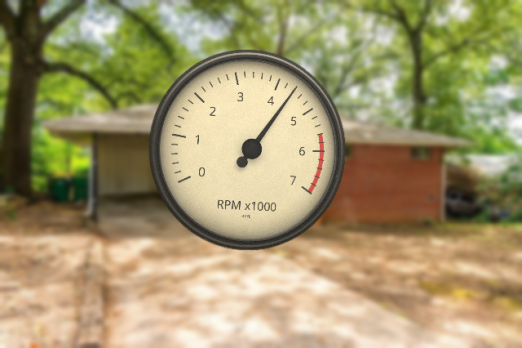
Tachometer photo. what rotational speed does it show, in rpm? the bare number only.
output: 4400
